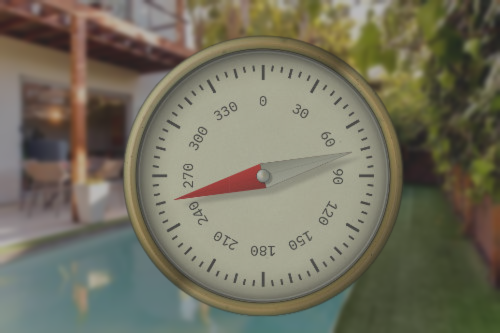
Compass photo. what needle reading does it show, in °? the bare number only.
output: 255
